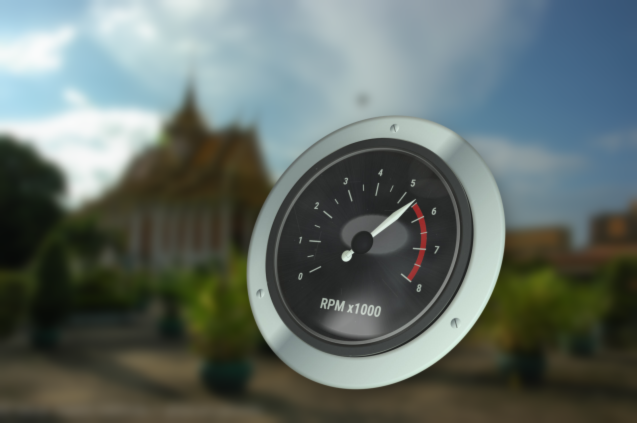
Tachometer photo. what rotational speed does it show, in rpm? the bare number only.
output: 5500
